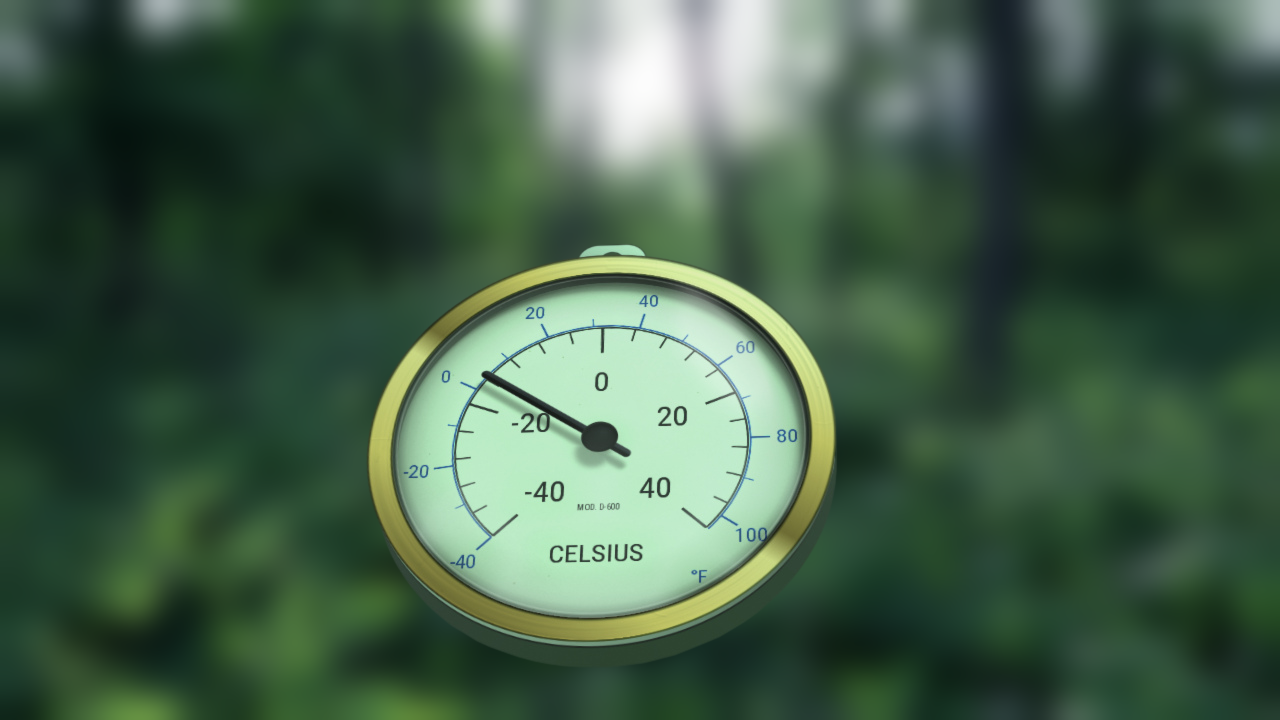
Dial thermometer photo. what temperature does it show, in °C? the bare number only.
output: -16
